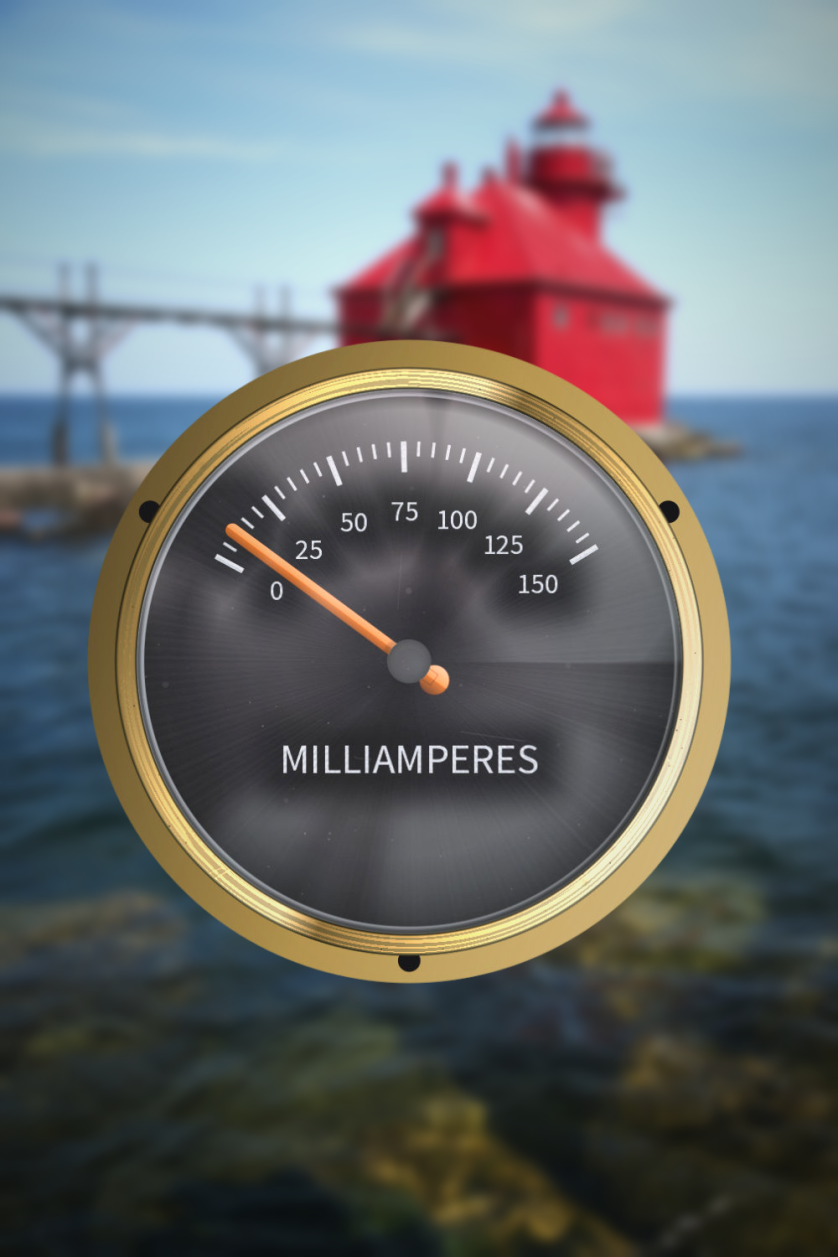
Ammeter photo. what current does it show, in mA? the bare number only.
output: 10
